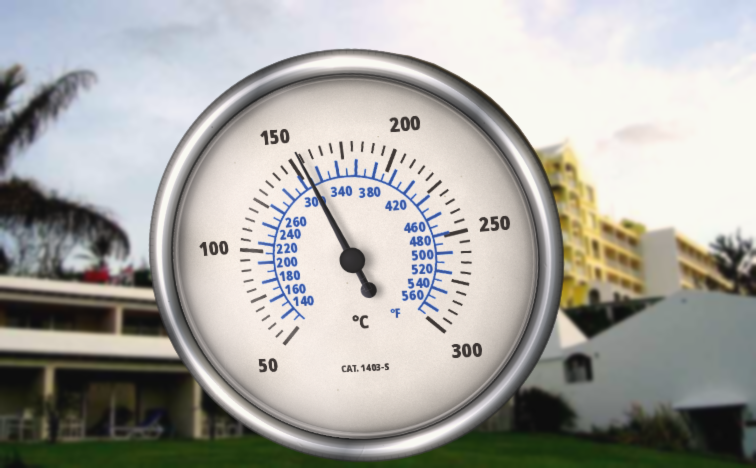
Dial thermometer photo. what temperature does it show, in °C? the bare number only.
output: 155
